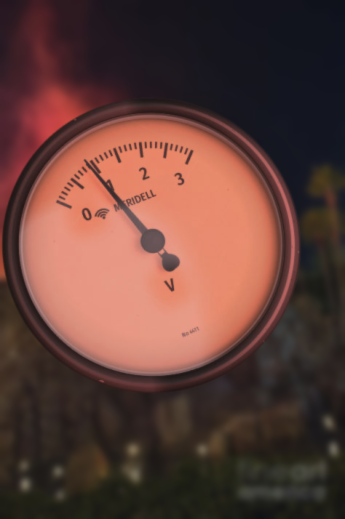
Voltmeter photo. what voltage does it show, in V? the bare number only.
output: 0.9
